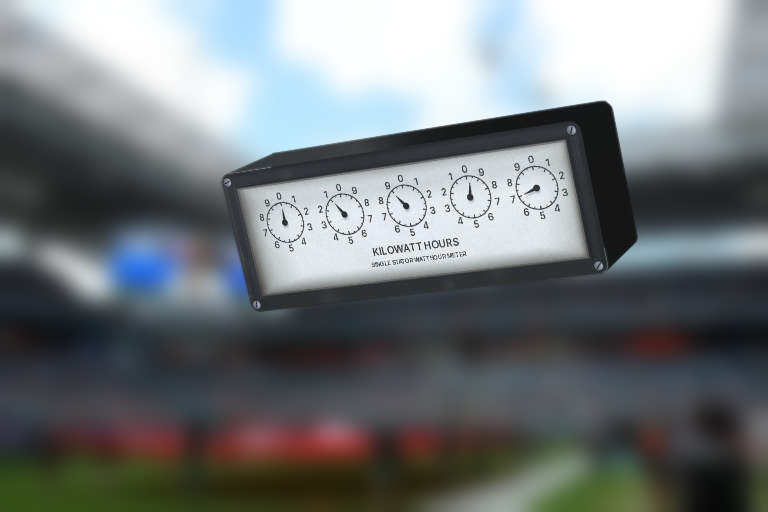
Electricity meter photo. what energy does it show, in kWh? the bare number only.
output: 897
